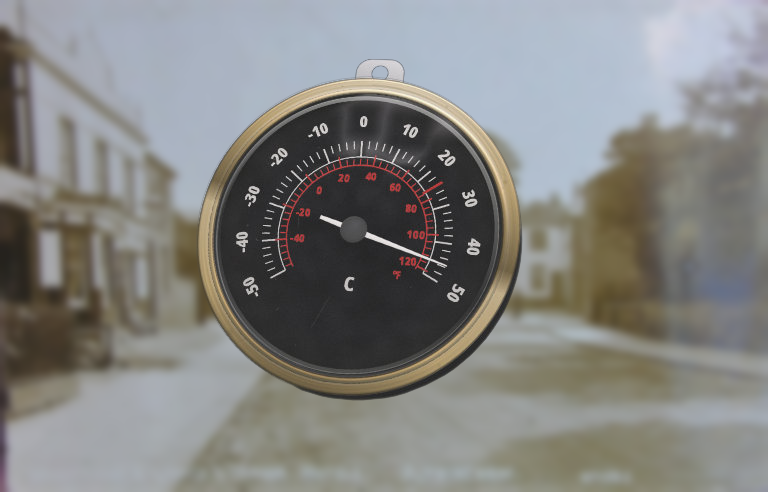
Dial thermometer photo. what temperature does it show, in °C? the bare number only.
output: 46
